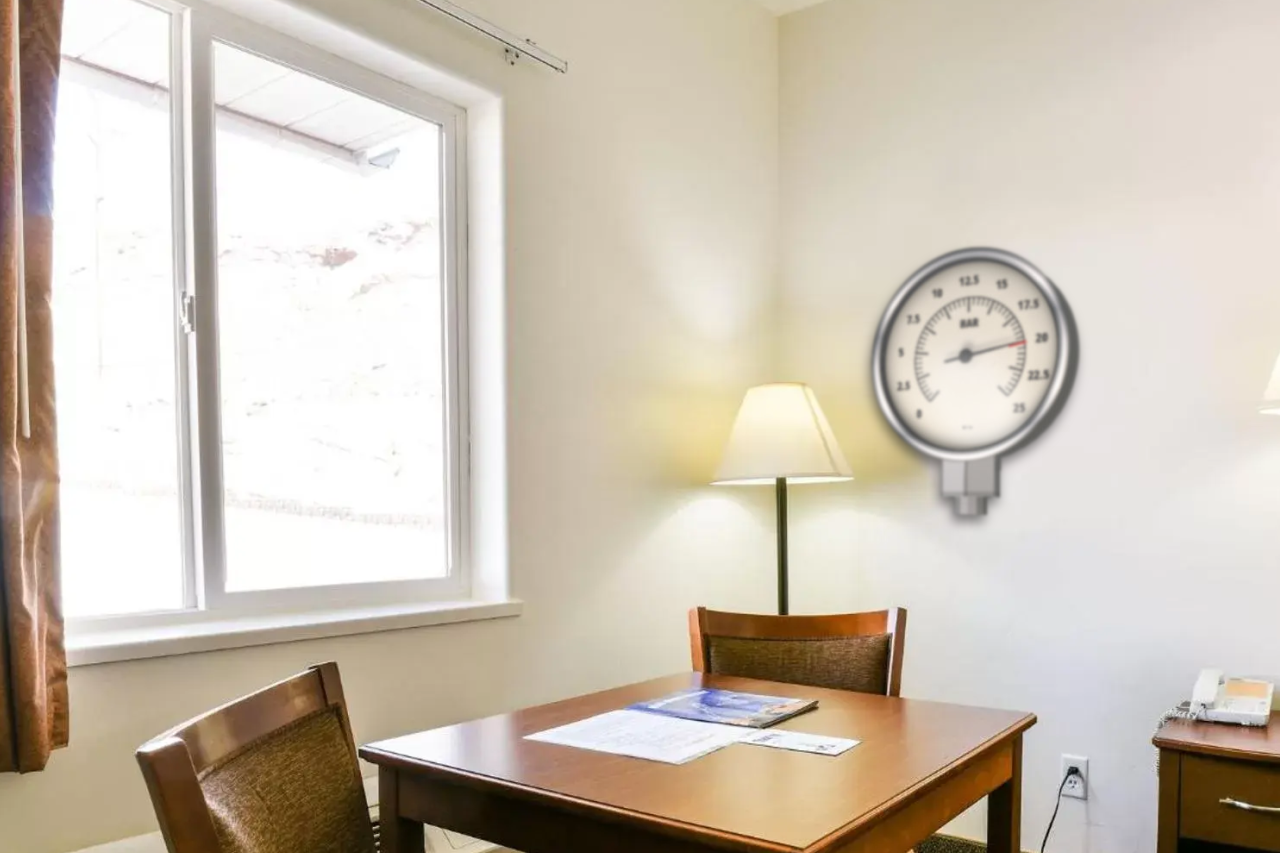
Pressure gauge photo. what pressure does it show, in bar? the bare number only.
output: 20
